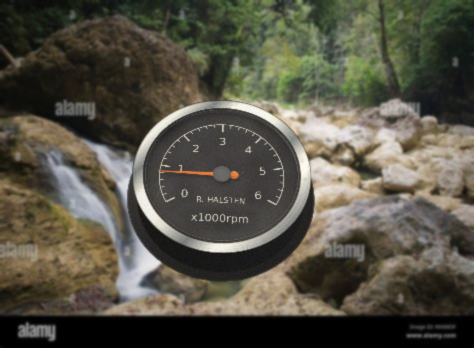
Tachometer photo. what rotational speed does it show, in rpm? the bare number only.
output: 800
